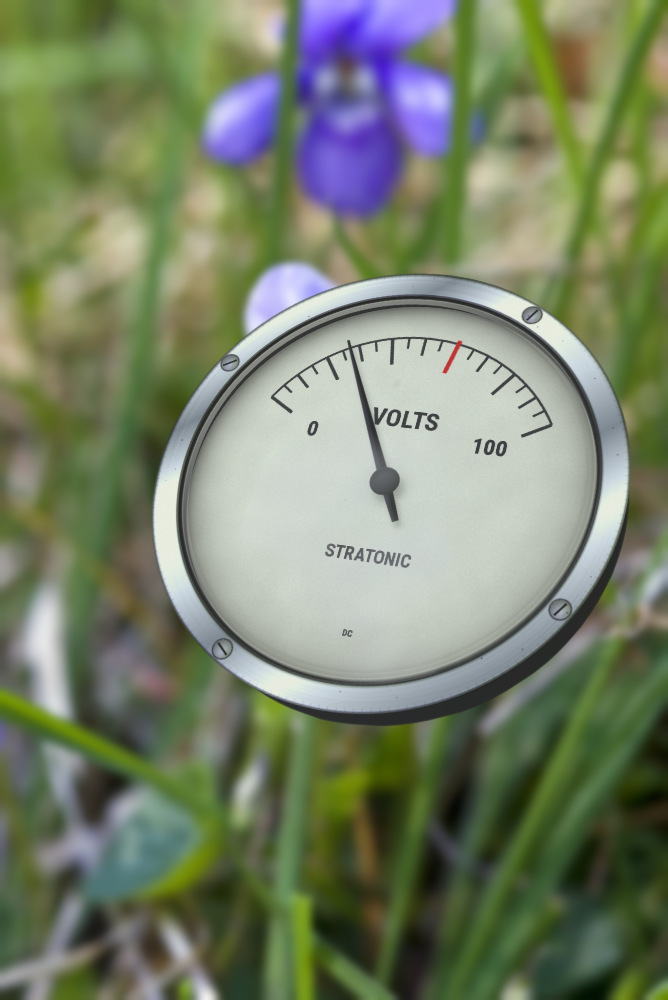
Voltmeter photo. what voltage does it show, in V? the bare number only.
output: 27.5
